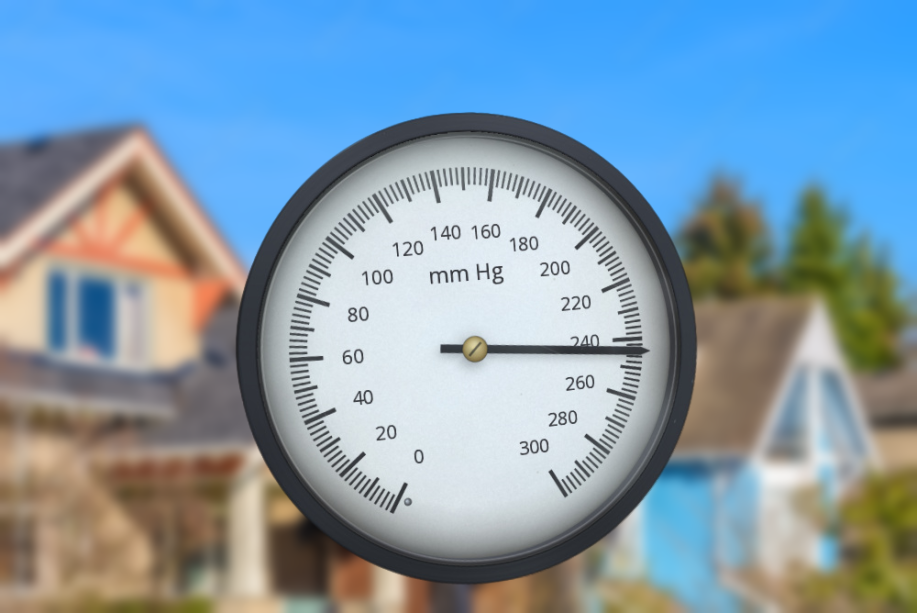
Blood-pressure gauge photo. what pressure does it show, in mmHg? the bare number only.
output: 244
